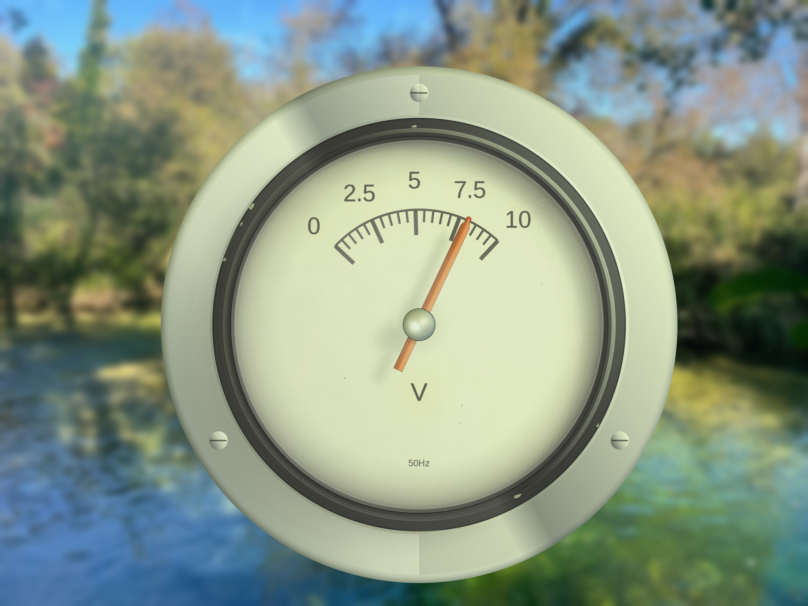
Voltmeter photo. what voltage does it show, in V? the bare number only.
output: 8
